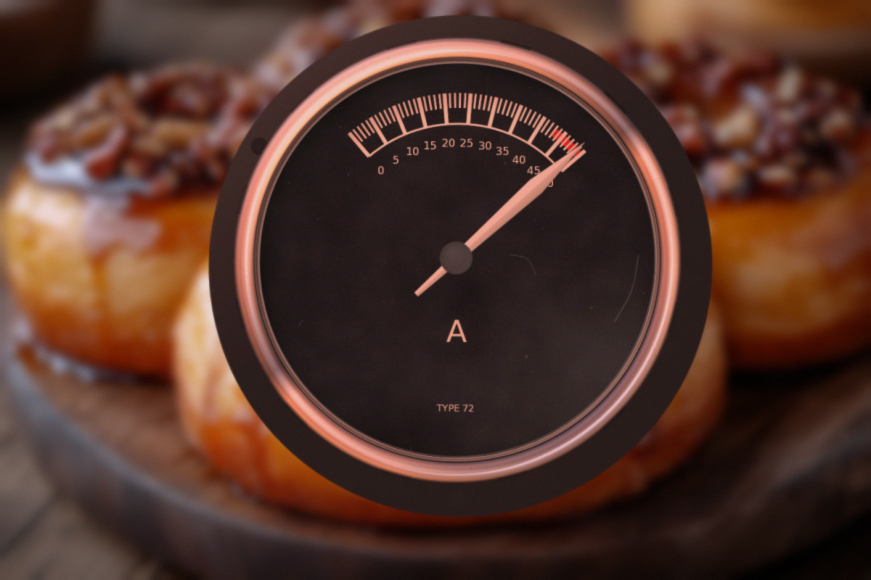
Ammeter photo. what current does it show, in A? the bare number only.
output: 49
